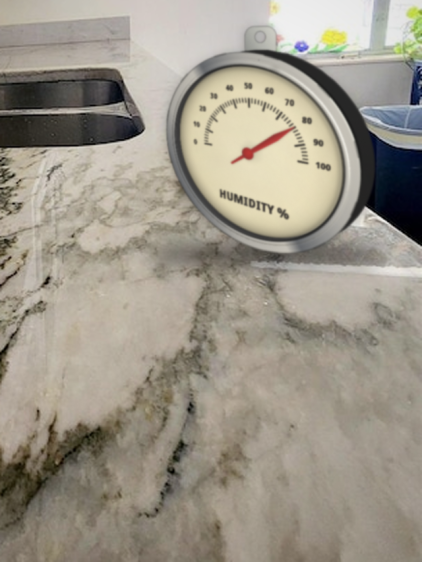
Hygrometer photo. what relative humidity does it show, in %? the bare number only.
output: 80
